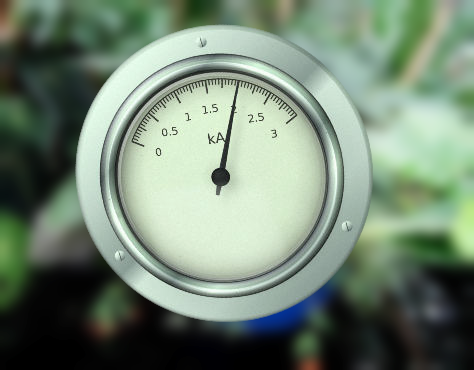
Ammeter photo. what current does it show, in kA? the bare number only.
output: 2
